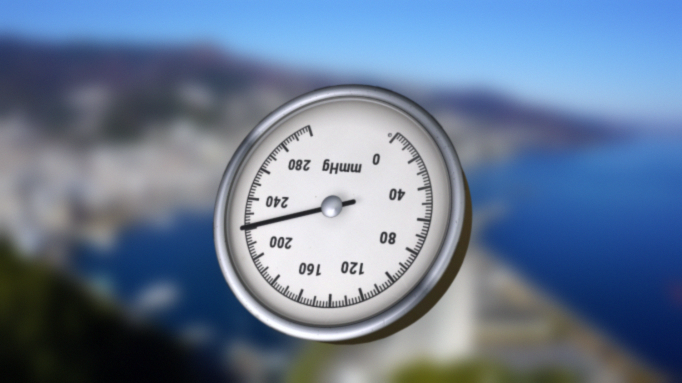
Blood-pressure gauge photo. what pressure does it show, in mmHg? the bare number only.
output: 220
